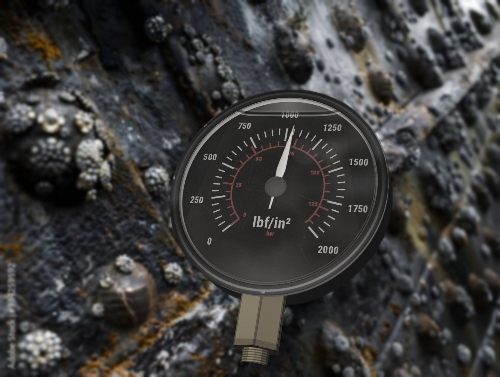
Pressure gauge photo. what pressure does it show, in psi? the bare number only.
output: 1050
